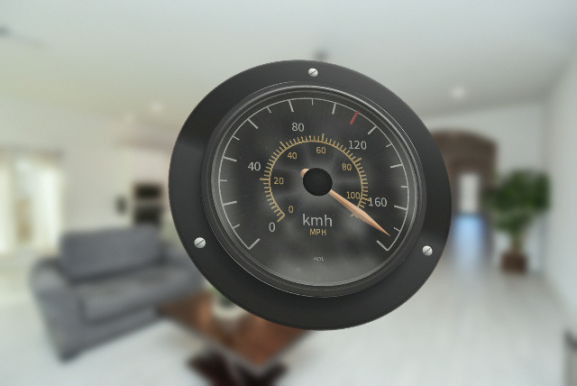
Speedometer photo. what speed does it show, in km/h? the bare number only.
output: 175
